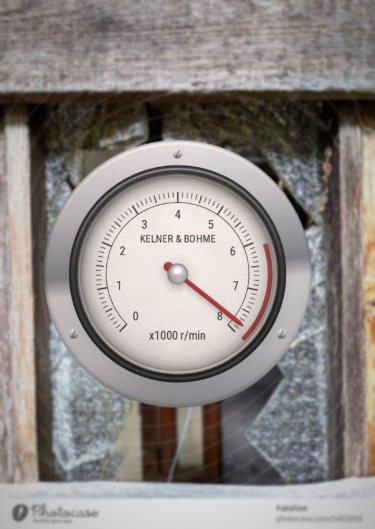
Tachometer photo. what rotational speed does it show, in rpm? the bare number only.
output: 7800
